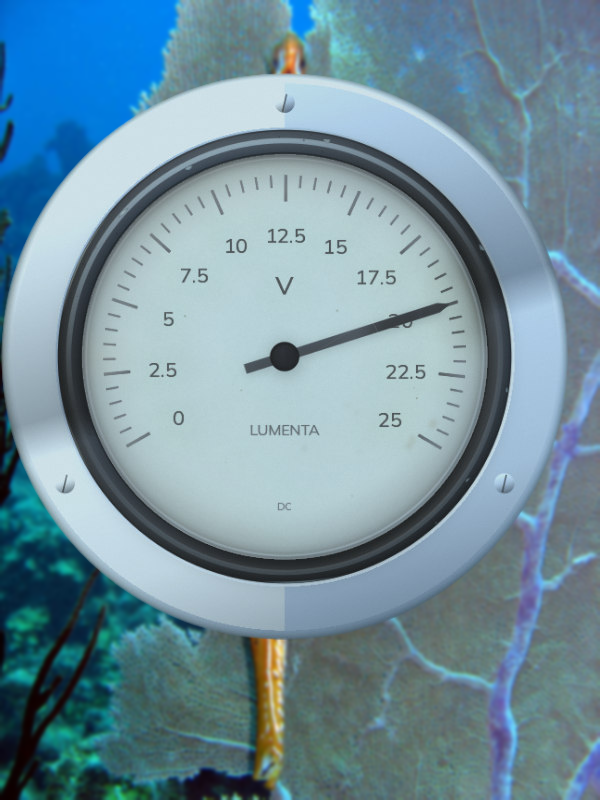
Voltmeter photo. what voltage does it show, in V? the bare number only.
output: 20
